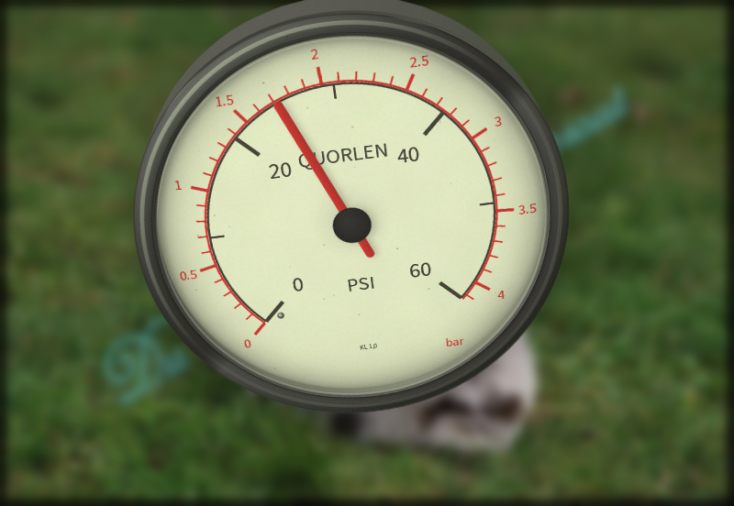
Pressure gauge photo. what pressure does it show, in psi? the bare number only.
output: 25
